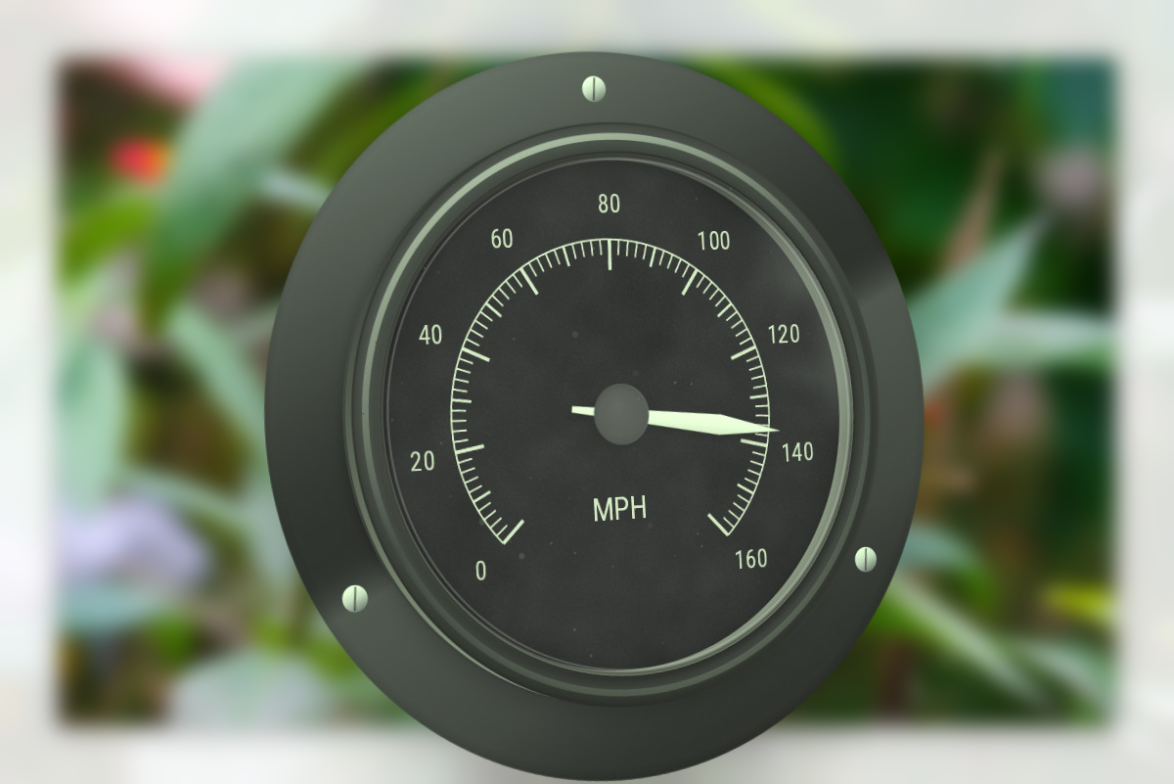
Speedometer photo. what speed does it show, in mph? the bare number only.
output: 137
